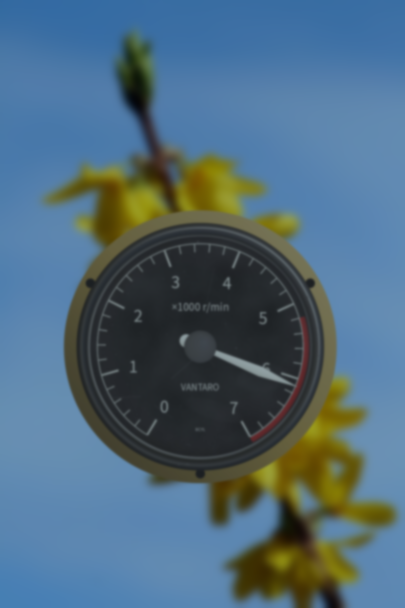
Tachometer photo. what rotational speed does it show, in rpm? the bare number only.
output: 6100
